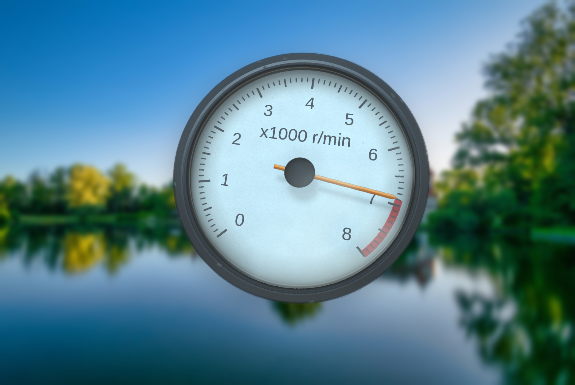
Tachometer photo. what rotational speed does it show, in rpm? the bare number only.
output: 6900
